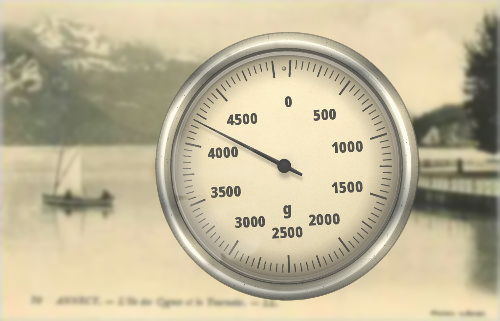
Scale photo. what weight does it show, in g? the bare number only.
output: 4200
